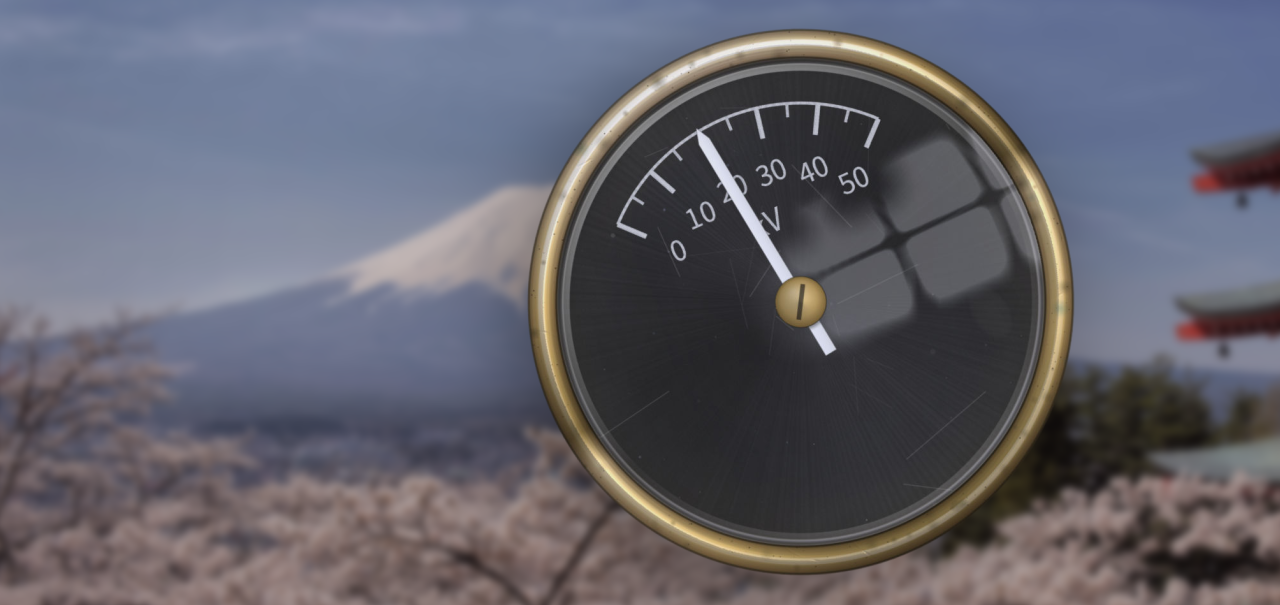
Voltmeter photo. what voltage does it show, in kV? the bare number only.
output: 20
